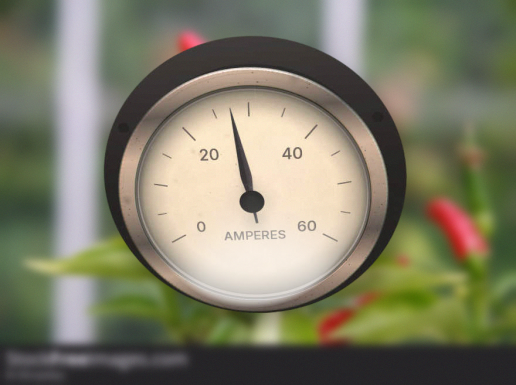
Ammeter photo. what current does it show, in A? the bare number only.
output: 27.5
